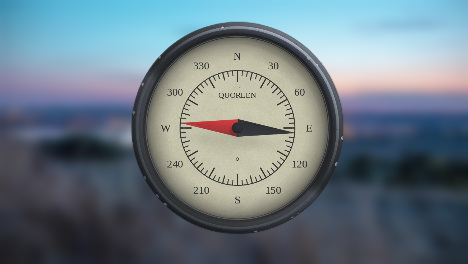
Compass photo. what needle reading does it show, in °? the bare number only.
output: 275
